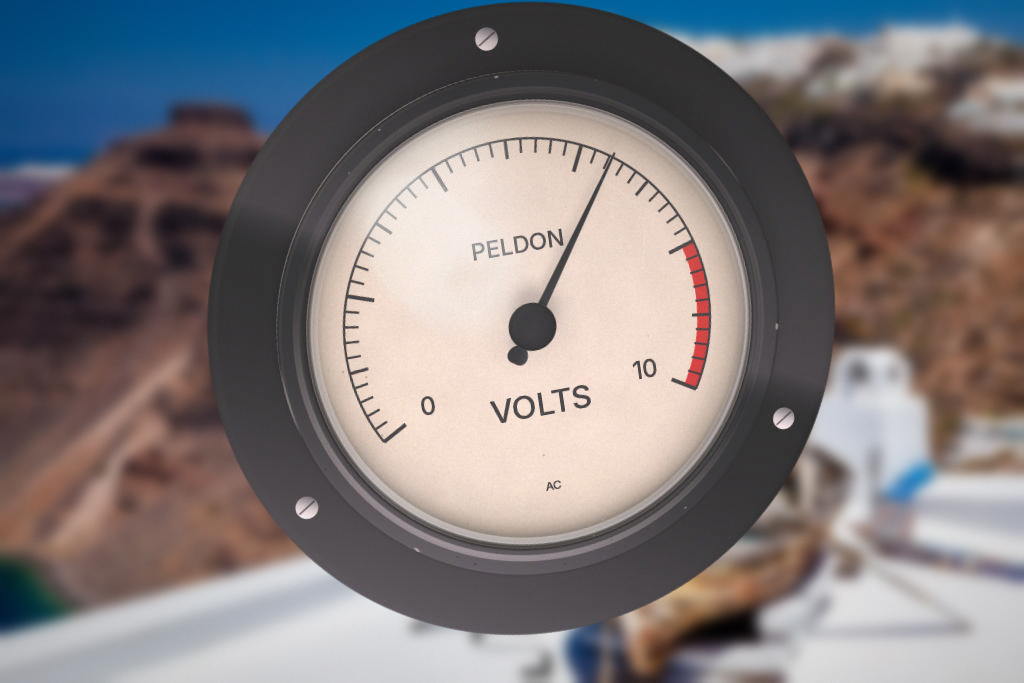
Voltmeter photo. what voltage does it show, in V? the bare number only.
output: 6.4
